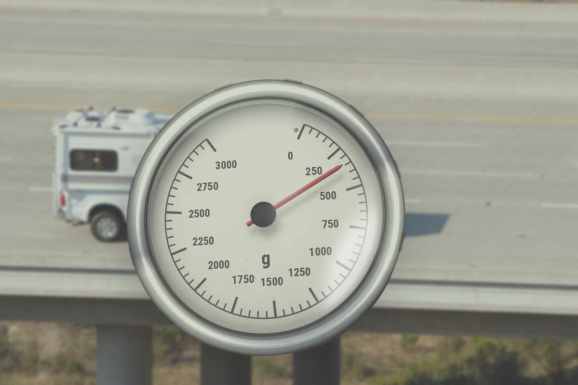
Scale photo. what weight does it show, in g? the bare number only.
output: 350
